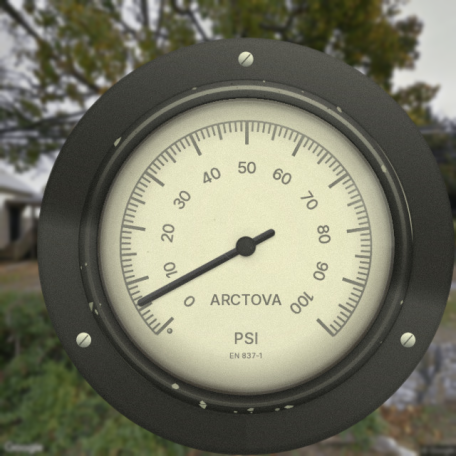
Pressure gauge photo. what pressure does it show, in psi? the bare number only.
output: 6
